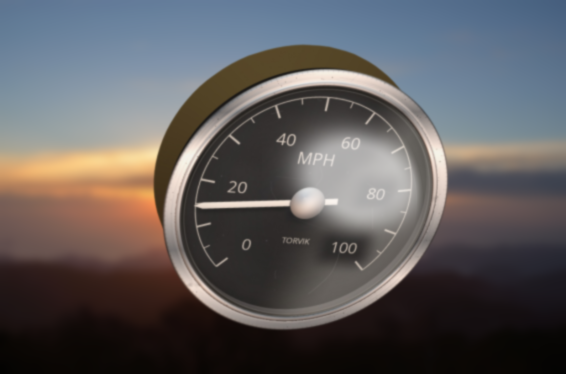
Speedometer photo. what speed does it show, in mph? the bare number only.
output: 15
